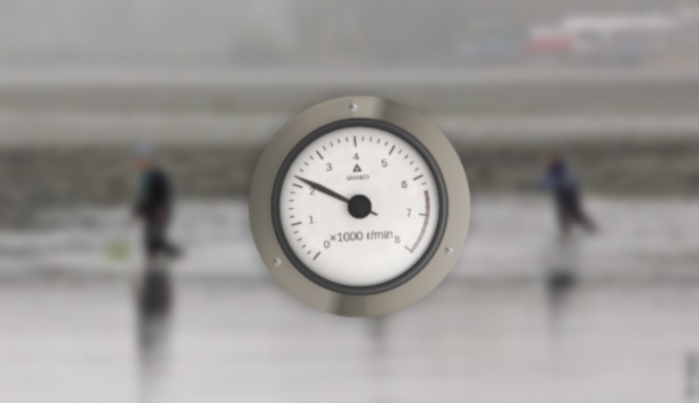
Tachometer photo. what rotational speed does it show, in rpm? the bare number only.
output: 2200
